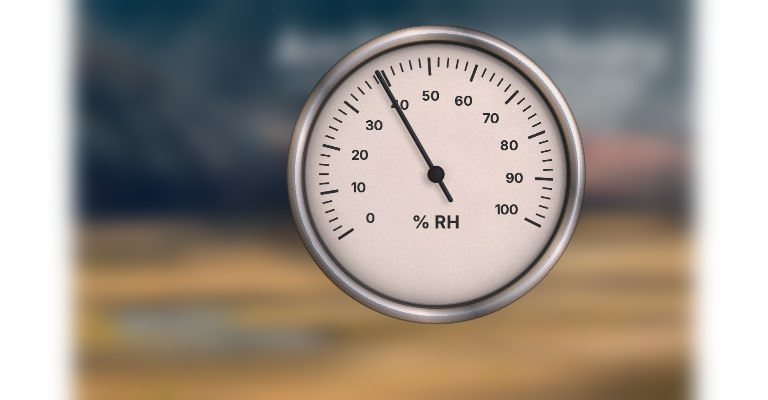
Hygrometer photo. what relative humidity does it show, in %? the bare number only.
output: 39
